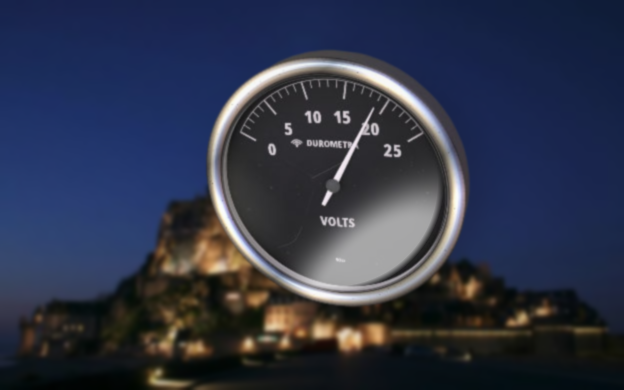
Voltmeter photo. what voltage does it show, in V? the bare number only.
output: 19
